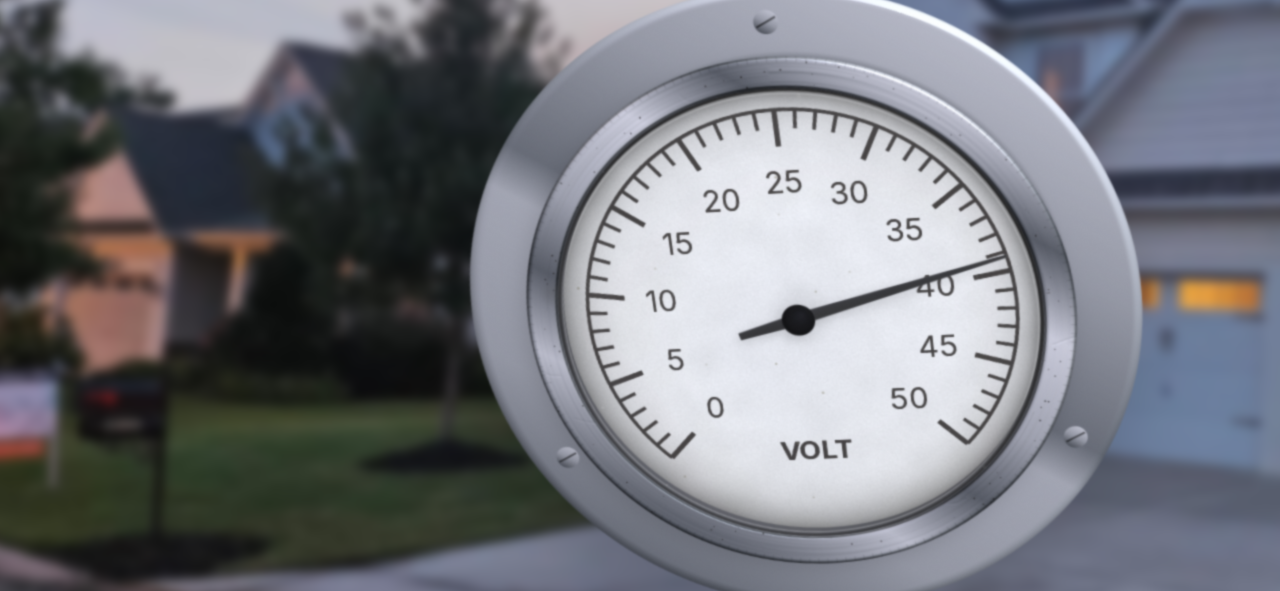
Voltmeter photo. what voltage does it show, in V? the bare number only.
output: 39
